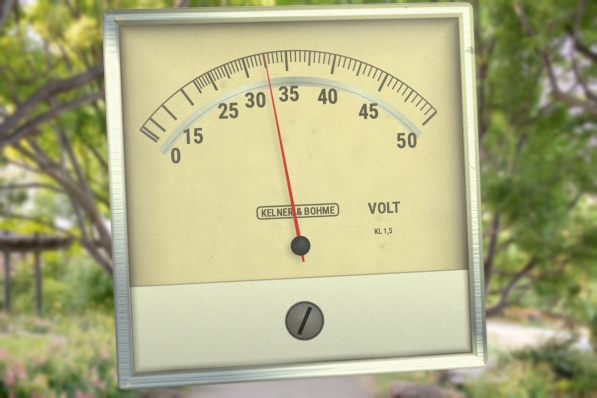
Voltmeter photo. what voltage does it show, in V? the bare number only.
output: 32.5
